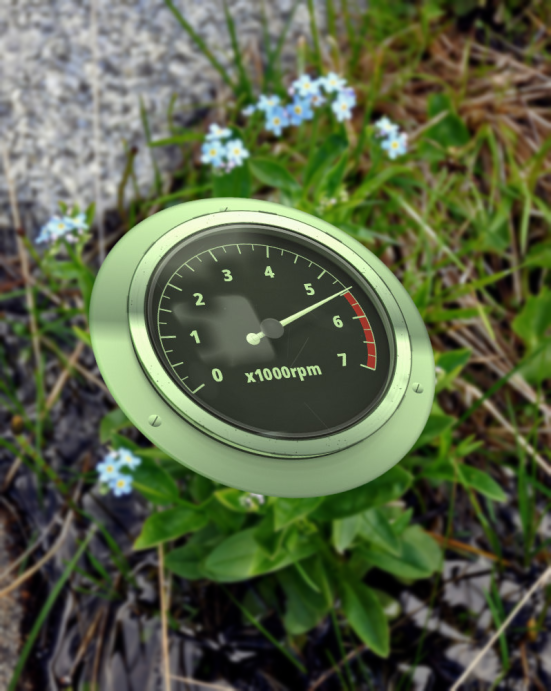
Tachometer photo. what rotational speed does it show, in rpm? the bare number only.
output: 5500
